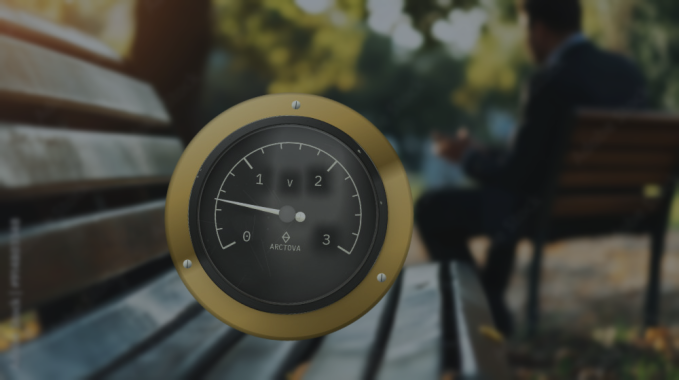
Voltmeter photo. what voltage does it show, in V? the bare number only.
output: 0.5
